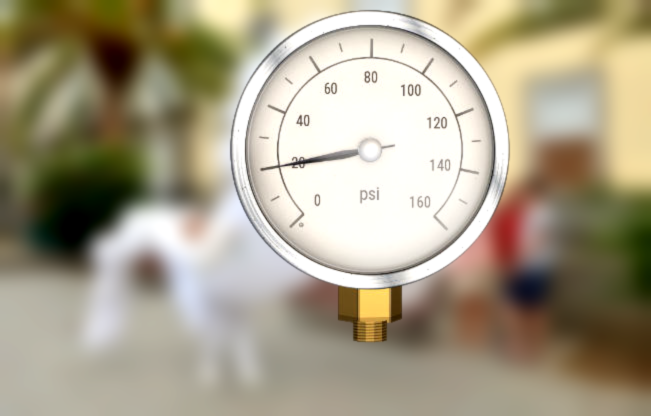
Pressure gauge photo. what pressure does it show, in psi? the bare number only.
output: 20
